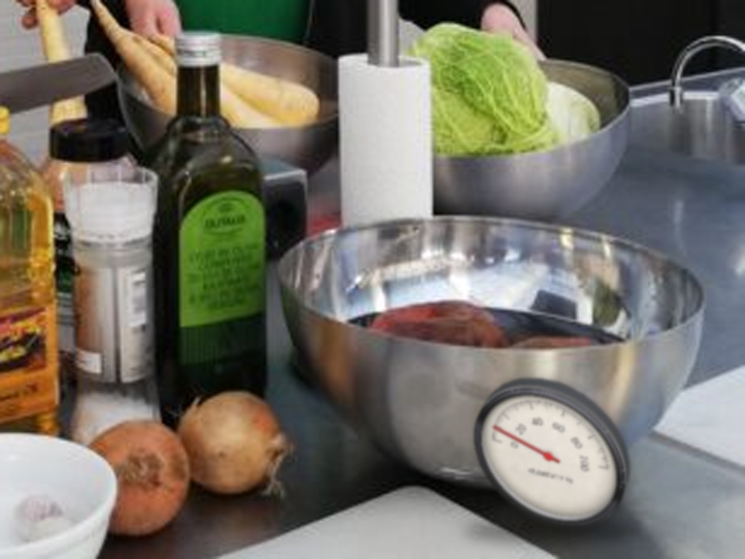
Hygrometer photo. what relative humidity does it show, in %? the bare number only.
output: 10
